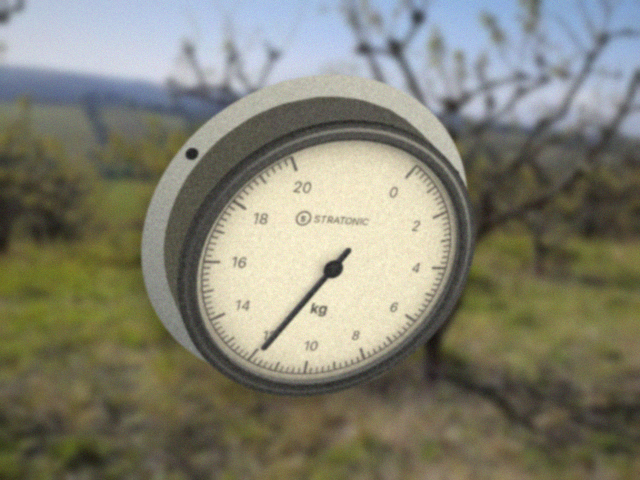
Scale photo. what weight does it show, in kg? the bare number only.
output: 12
